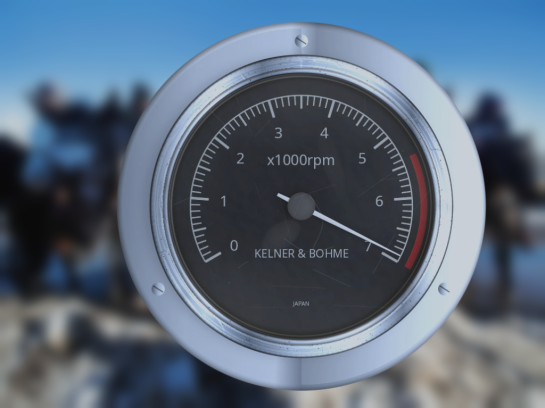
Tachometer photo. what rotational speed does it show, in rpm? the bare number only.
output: 6900
